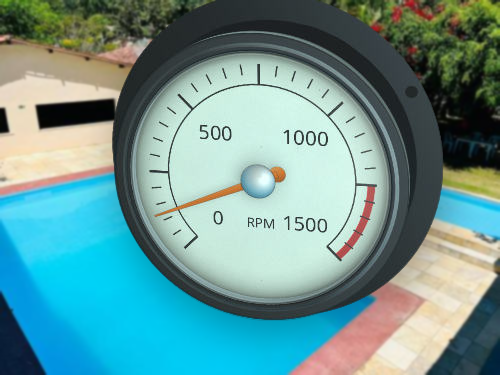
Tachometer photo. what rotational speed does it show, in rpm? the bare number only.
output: 125
